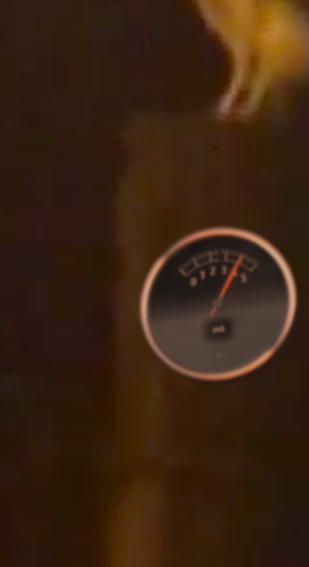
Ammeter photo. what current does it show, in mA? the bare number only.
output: 4
